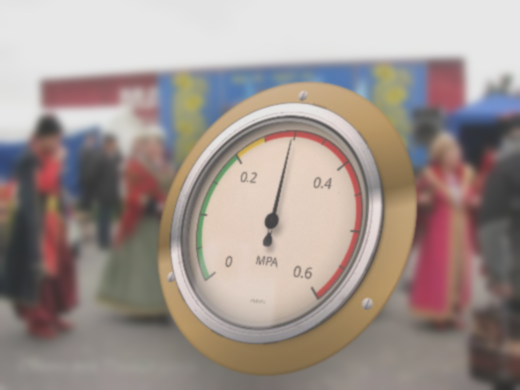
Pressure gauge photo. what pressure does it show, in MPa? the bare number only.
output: 0.3
